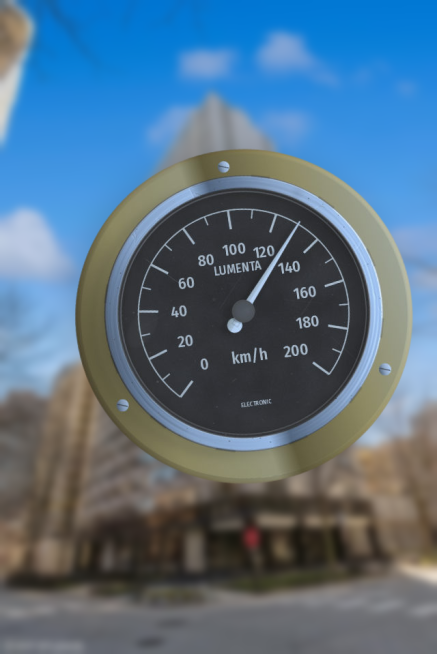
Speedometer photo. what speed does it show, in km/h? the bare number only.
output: 130
